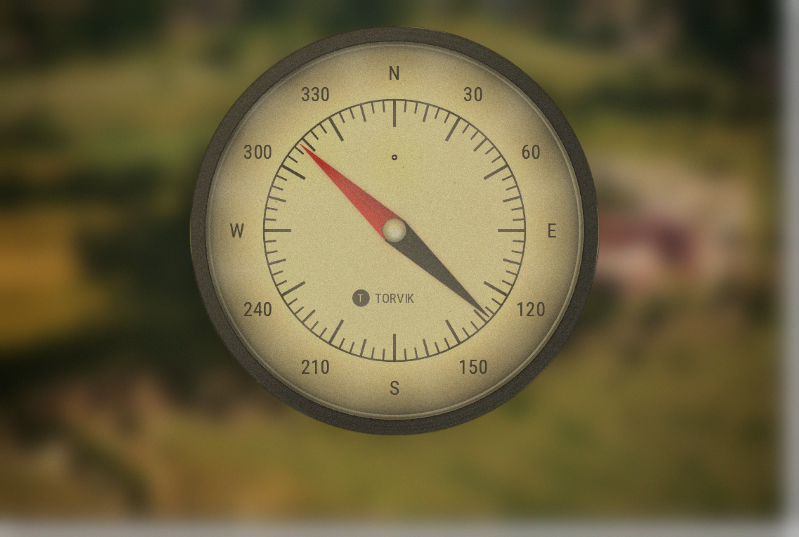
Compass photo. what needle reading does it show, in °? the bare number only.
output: 312.5
